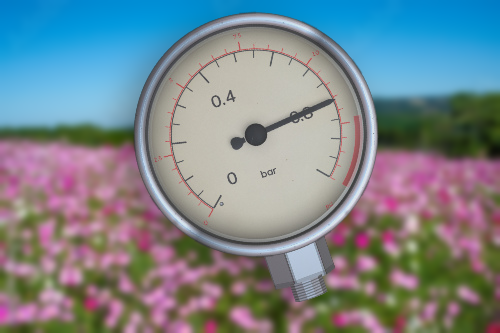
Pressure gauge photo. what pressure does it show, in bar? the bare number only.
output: 0.8
